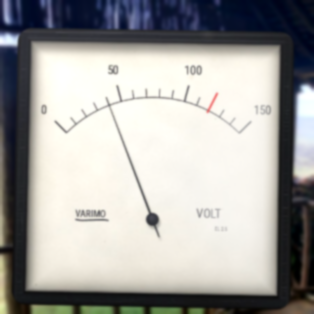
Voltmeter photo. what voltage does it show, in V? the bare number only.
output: 40
